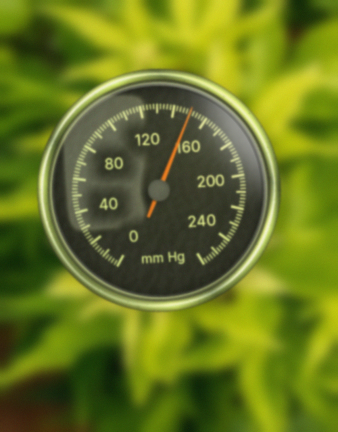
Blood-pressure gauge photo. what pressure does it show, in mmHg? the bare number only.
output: 150
